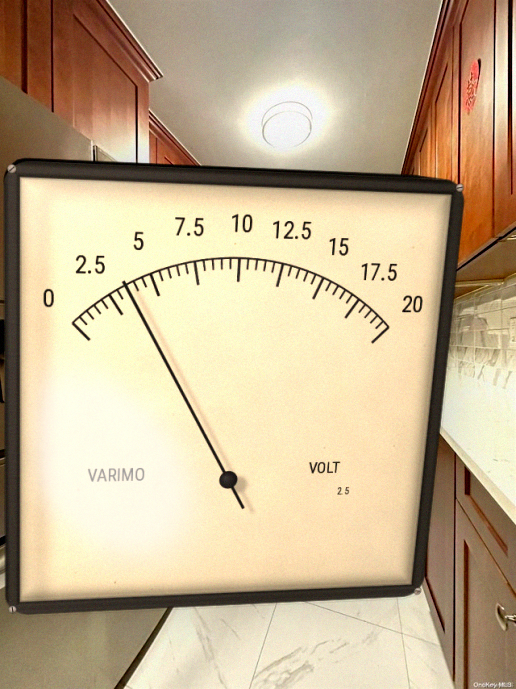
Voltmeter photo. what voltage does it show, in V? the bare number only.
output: 3.5
